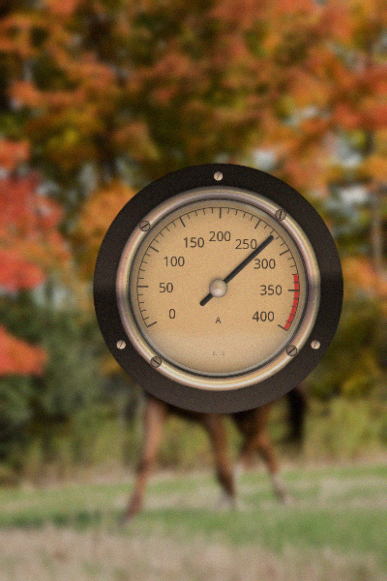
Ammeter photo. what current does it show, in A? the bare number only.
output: 275
